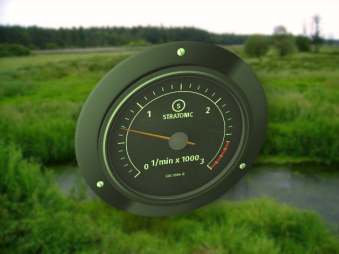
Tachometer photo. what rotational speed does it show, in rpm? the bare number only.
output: 700
